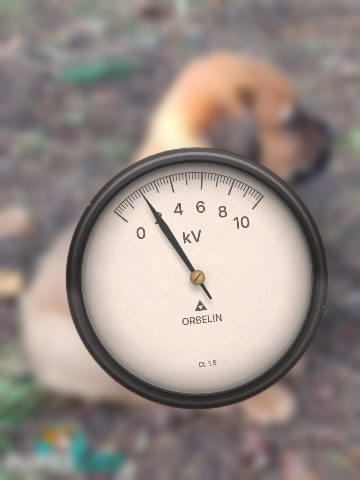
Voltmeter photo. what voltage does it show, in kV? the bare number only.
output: 2
